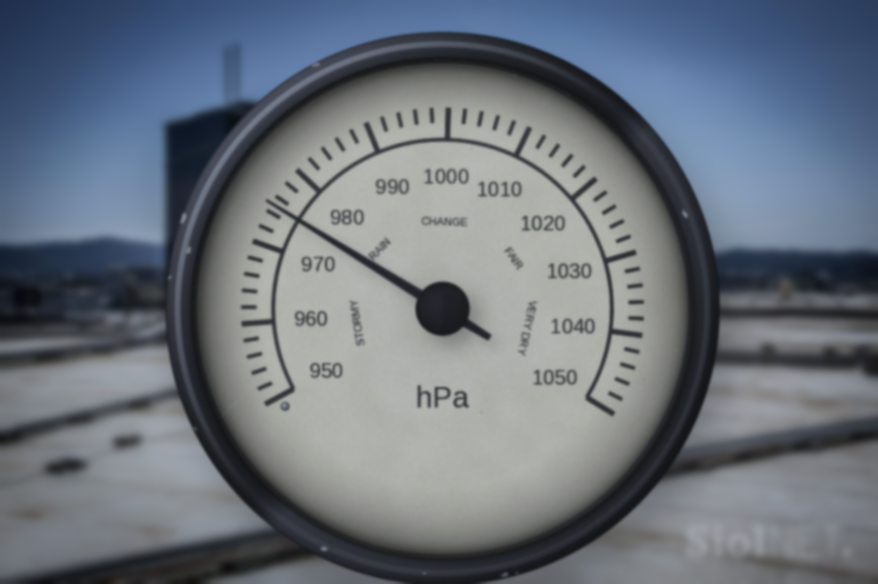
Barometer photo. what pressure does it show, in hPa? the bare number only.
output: 975
